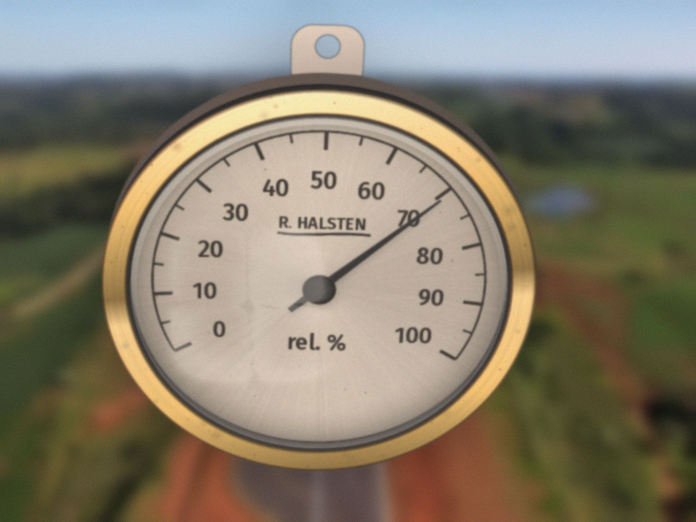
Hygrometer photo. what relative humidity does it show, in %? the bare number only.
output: 70
